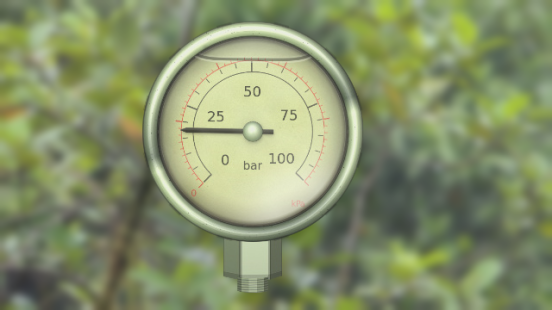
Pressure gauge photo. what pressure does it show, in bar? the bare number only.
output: 17.5
